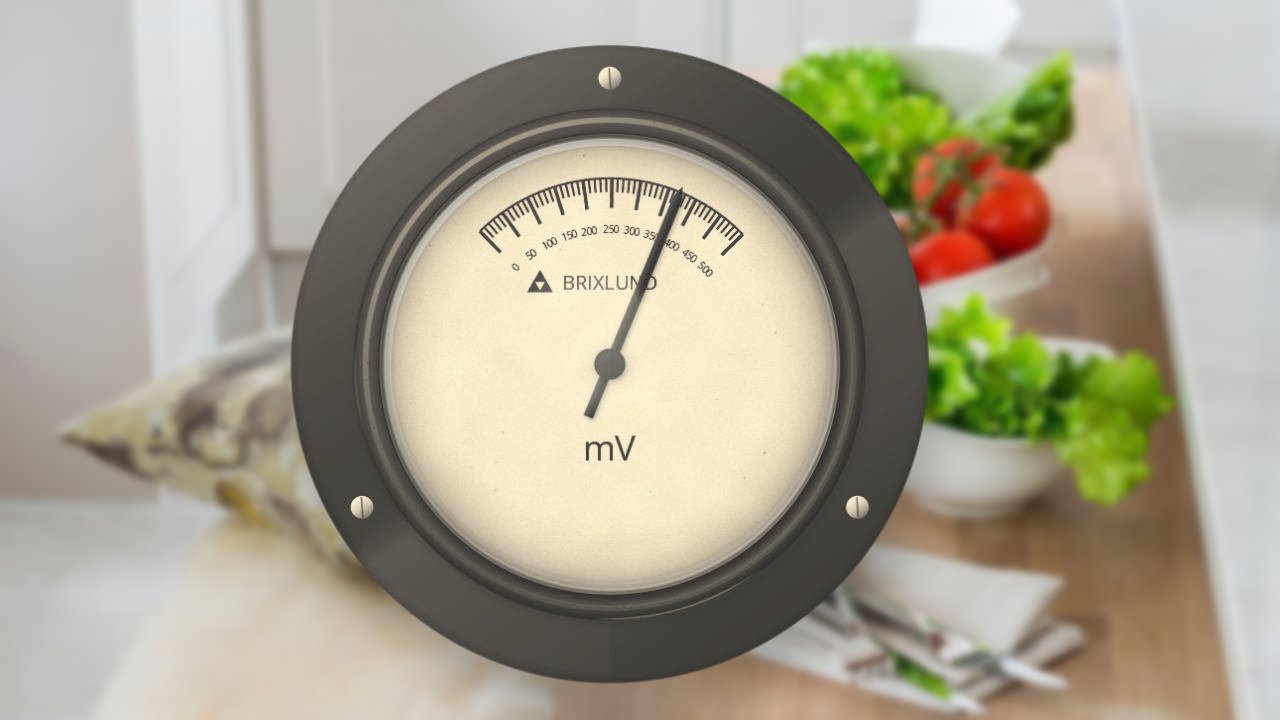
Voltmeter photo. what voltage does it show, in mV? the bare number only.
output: 370
